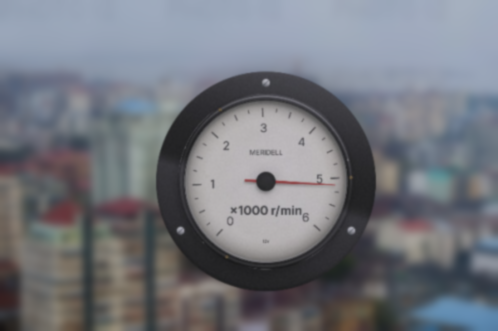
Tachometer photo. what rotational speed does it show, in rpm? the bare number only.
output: 5125
